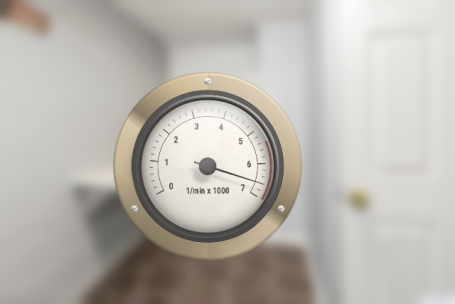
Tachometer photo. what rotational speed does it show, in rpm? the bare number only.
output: 6600
